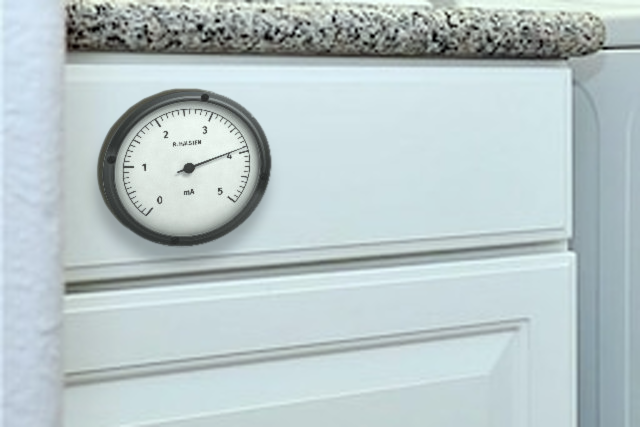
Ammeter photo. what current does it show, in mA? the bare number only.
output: 3.9
